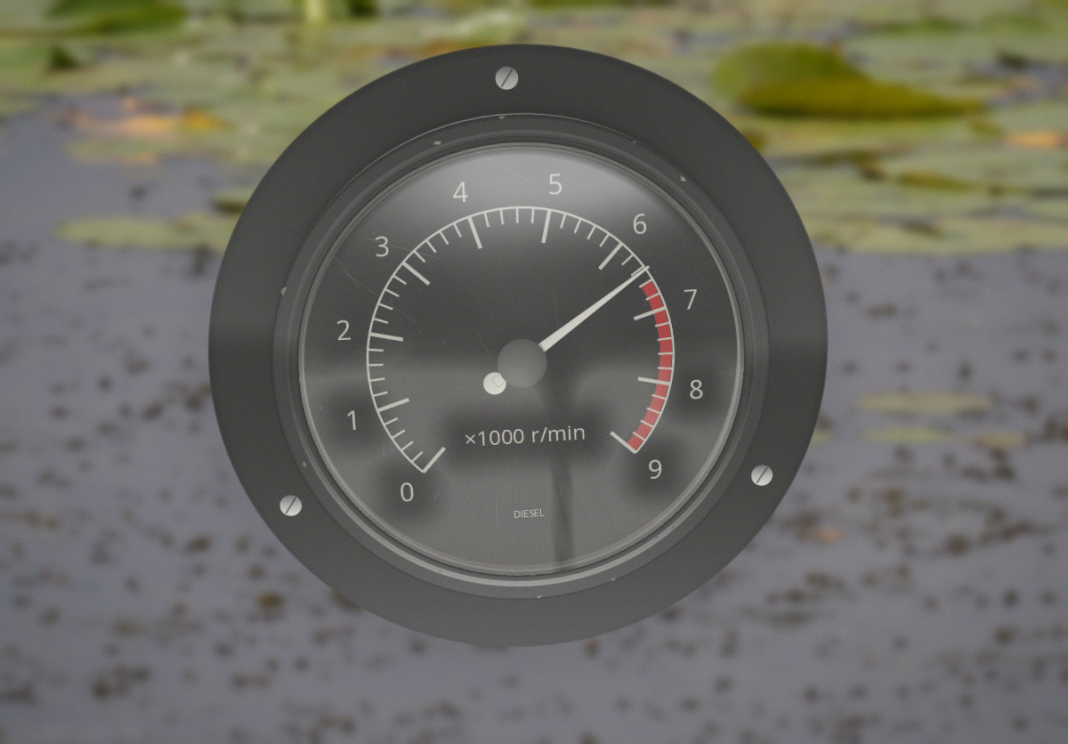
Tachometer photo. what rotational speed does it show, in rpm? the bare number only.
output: 6400
